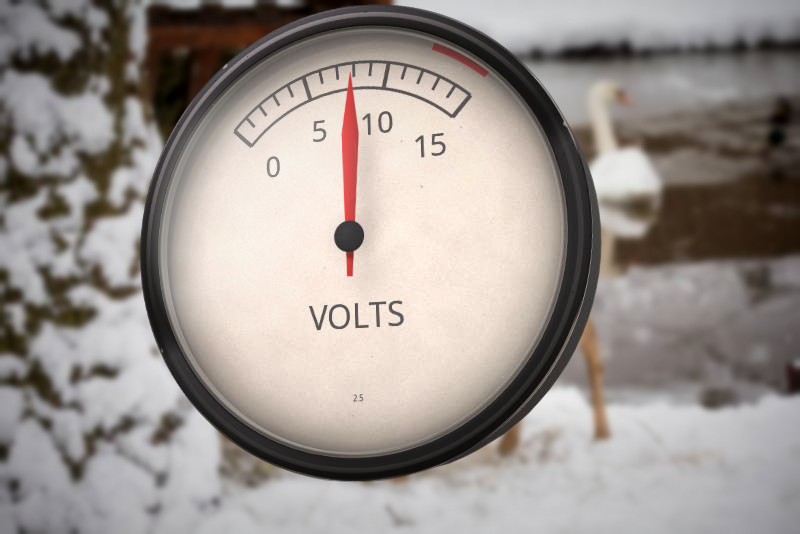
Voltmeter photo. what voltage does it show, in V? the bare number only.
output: 8
